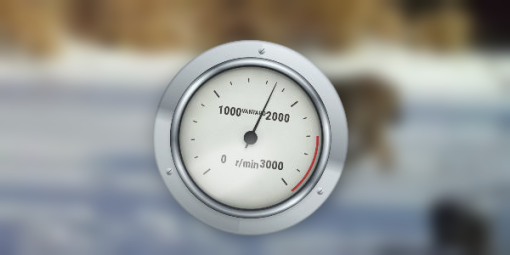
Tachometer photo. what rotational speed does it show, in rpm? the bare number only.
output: 1700
